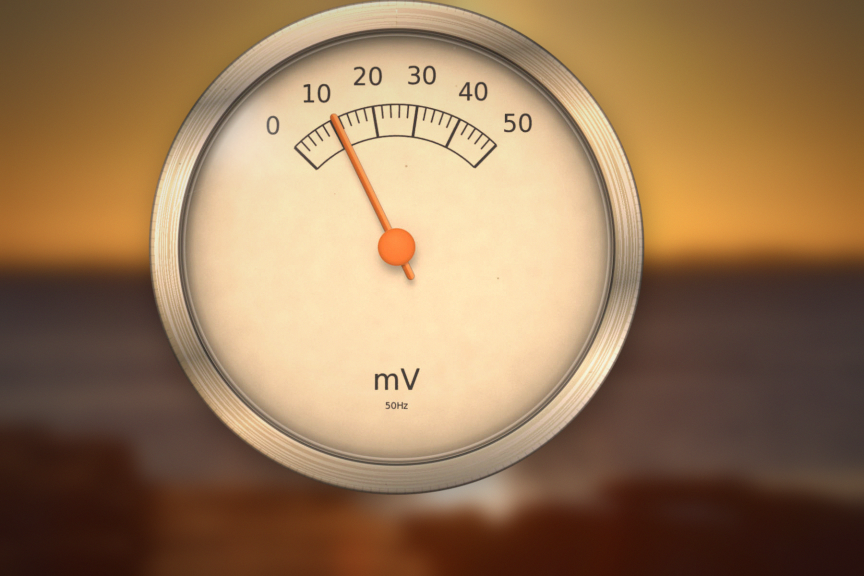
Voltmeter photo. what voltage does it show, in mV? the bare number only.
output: 11
